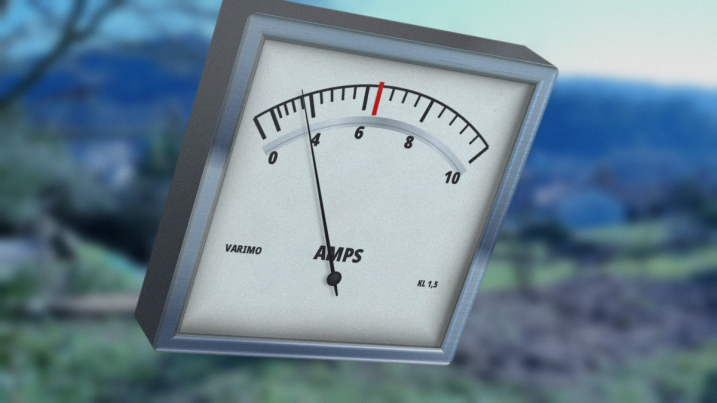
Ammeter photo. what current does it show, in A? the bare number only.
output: 3.6
